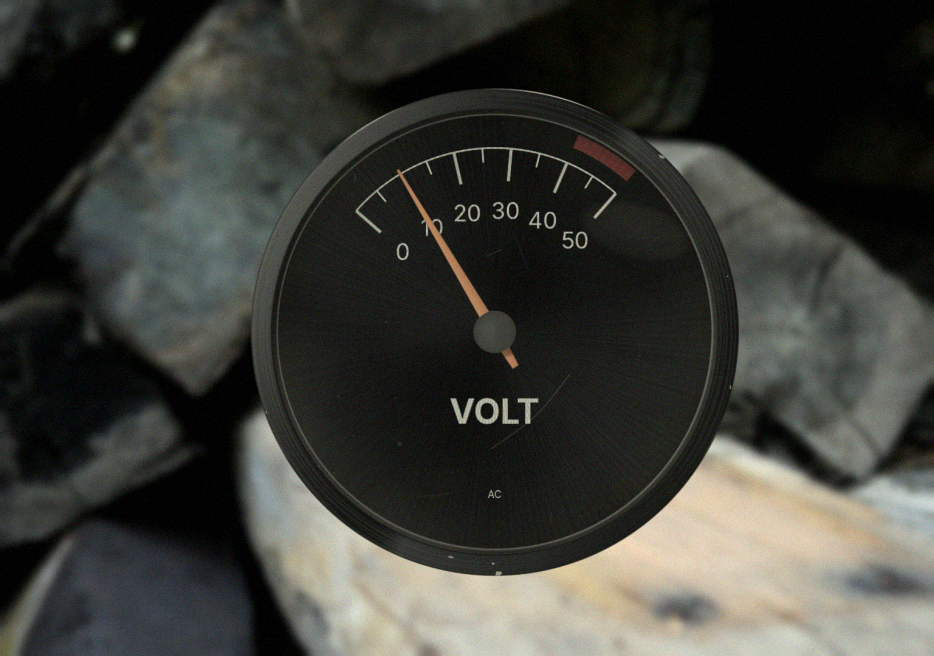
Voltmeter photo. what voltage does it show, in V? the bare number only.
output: 10
